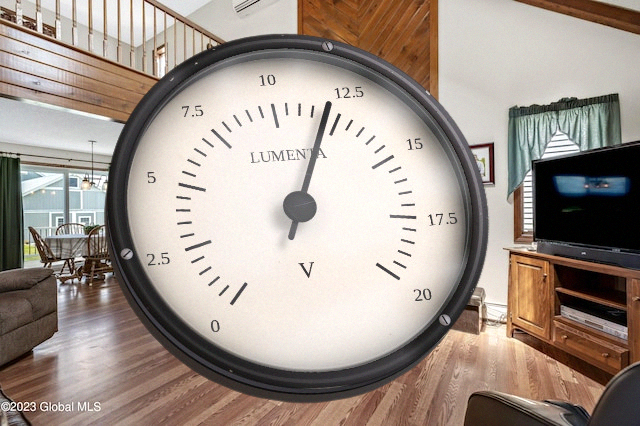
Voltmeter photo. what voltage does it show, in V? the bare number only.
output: 12
